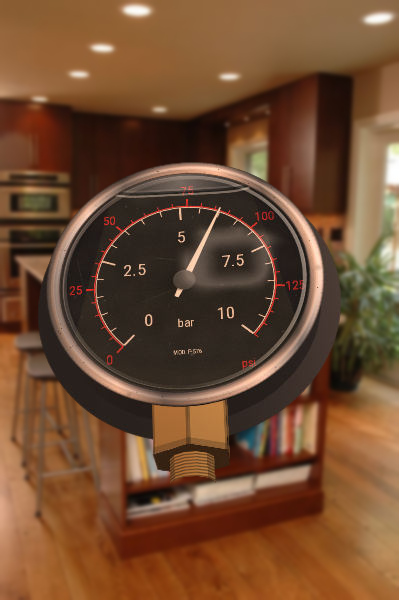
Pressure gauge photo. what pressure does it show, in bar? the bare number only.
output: 6
